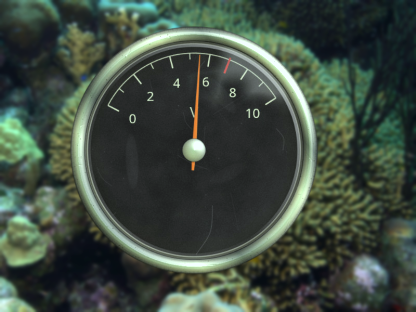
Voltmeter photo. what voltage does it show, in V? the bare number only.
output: 5.5
